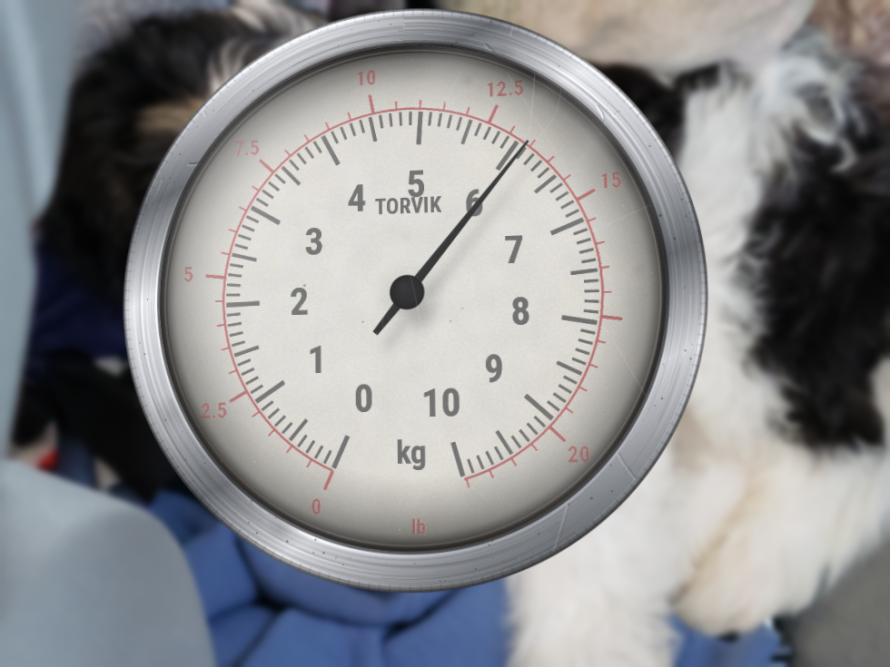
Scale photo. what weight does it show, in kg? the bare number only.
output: 6.1
